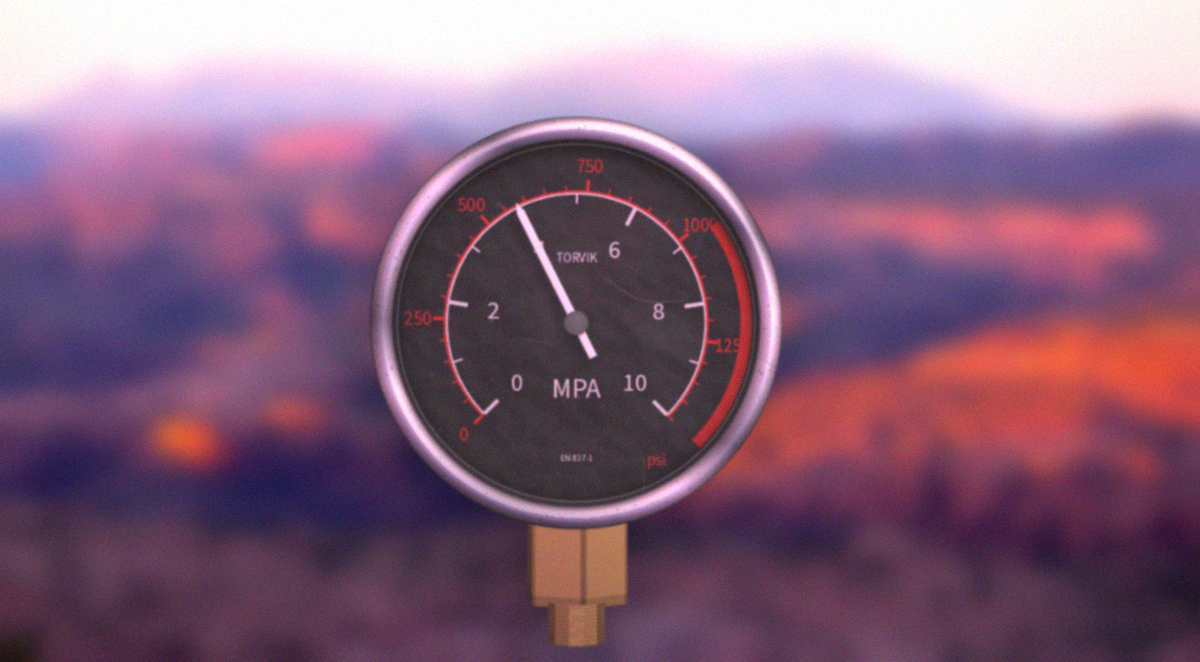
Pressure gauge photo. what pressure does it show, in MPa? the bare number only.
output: 4
